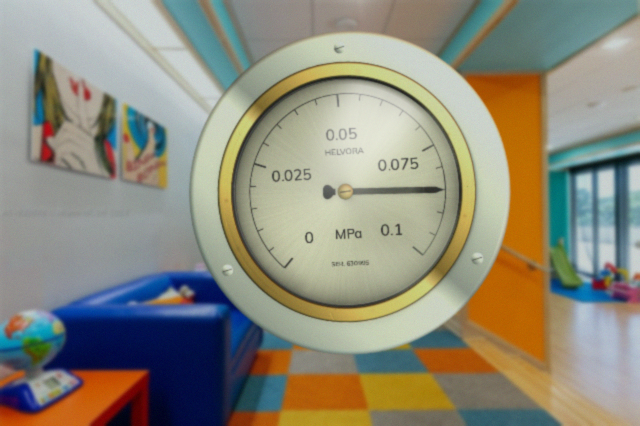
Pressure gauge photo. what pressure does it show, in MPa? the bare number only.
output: 0.085
